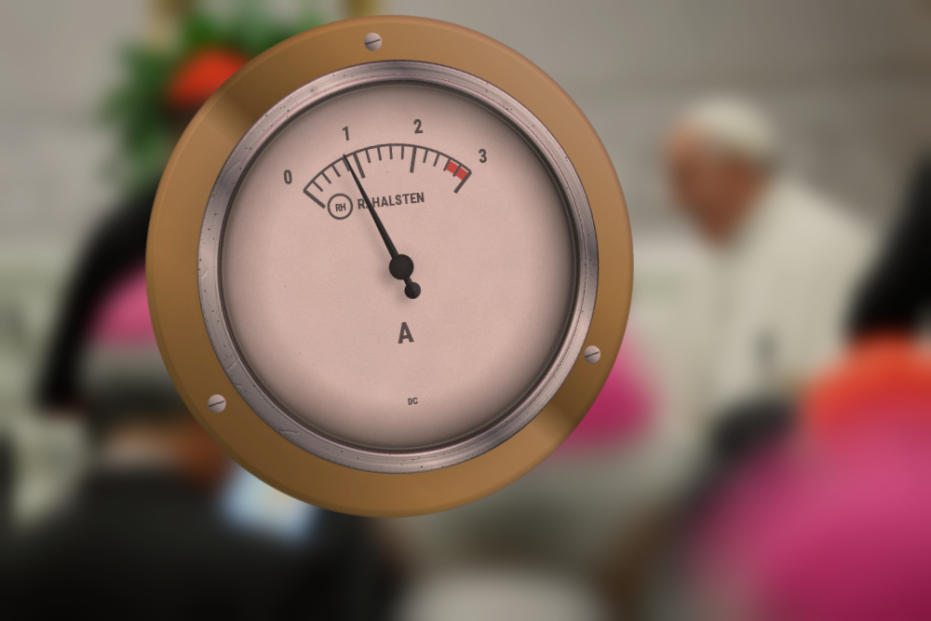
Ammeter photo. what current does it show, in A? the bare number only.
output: 0.8
